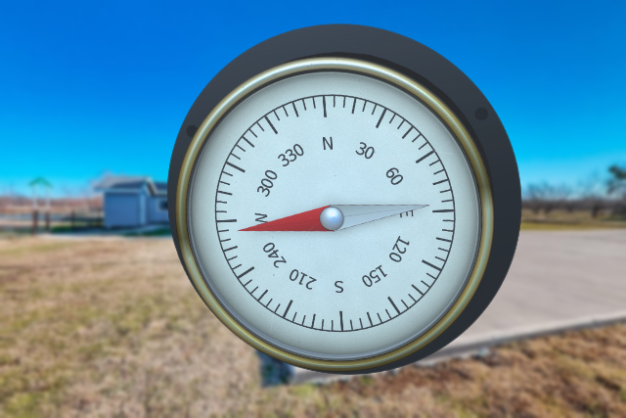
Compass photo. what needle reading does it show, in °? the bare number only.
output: 265
